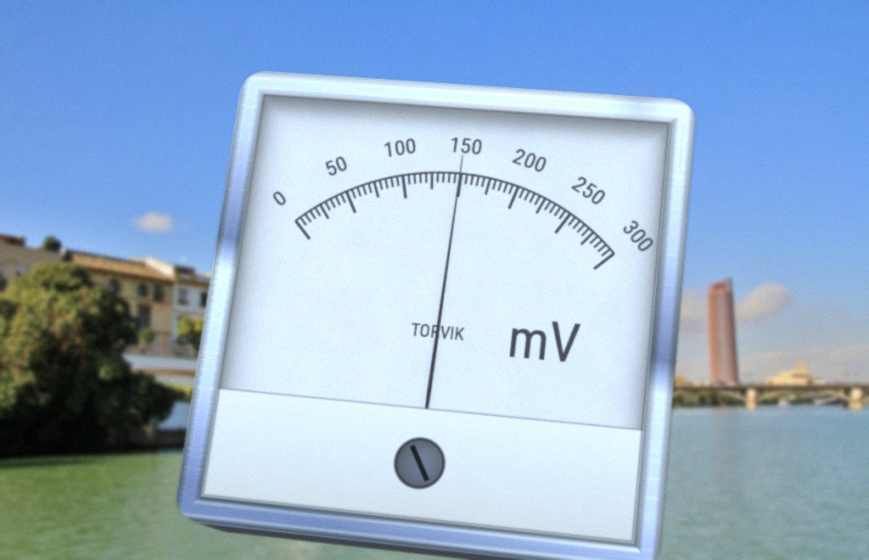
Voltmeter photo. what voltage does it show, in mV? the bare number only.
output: 150
